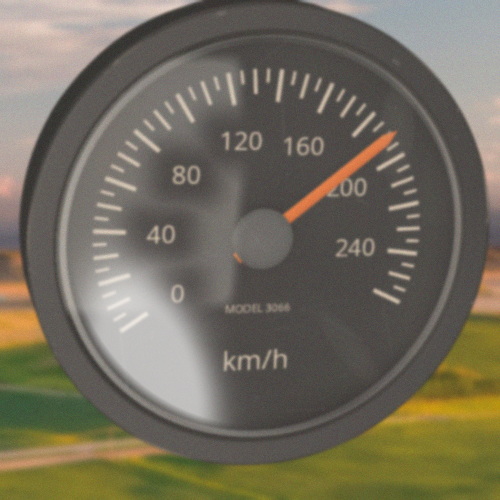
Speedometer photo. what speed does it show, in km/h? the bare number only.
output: 190
